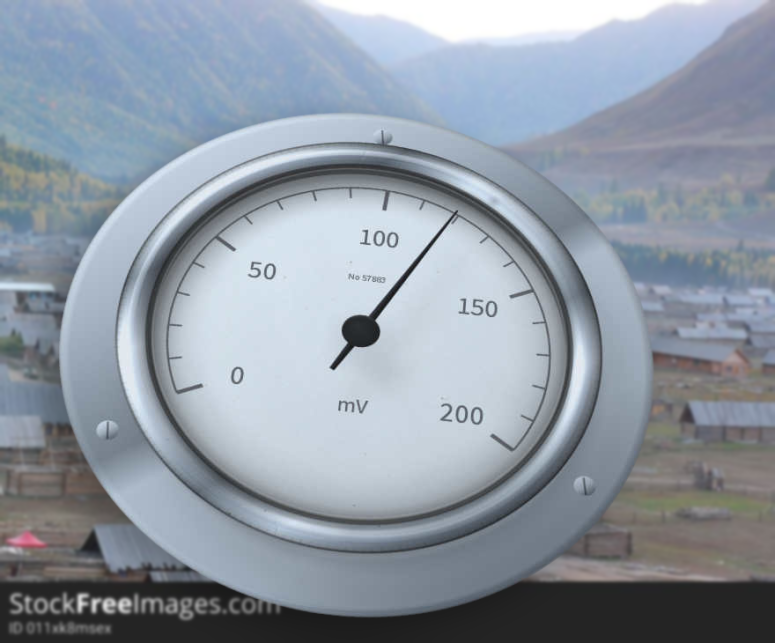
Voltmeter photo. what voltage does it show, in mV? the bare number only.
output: 120
